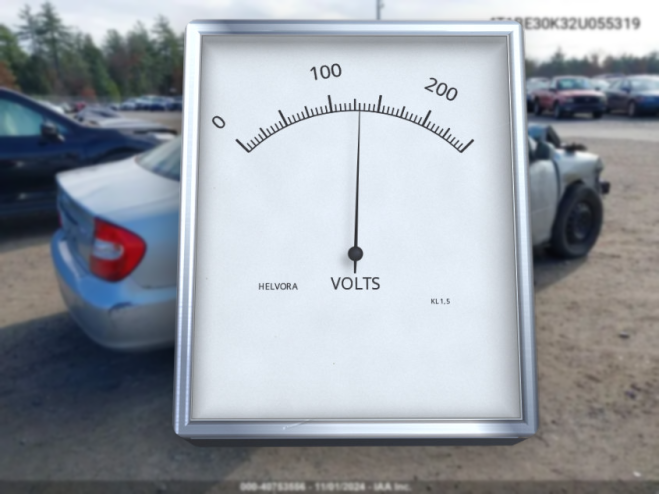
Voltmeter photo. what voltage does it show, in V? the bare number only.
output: 130
